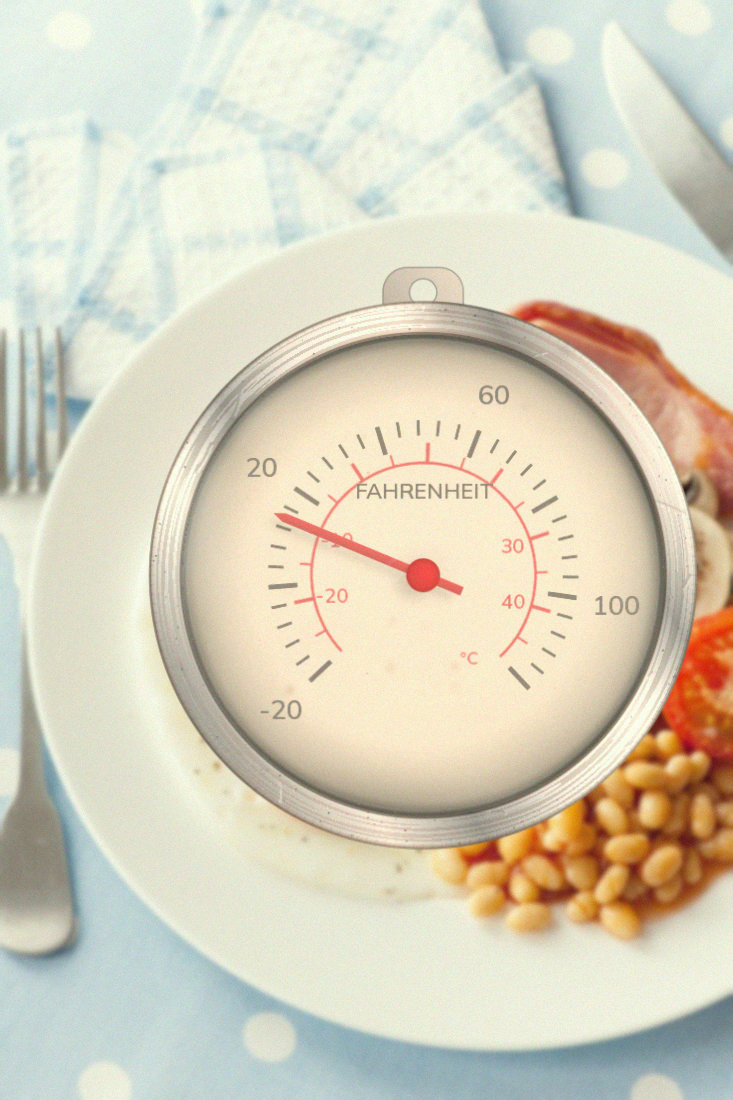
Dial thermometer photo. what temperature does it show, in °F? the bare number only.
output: 14
